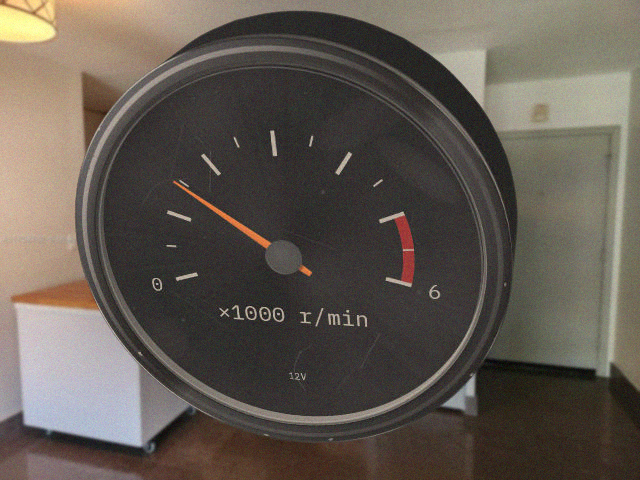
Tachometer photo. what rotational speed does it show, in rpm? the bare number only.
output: 1500
